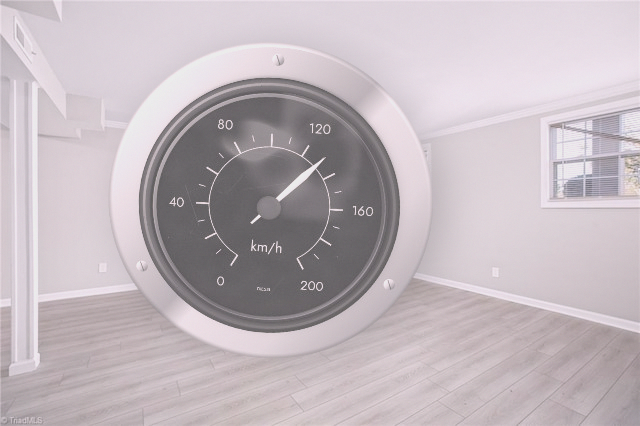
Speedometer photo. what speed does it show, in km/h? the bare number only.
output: 130
